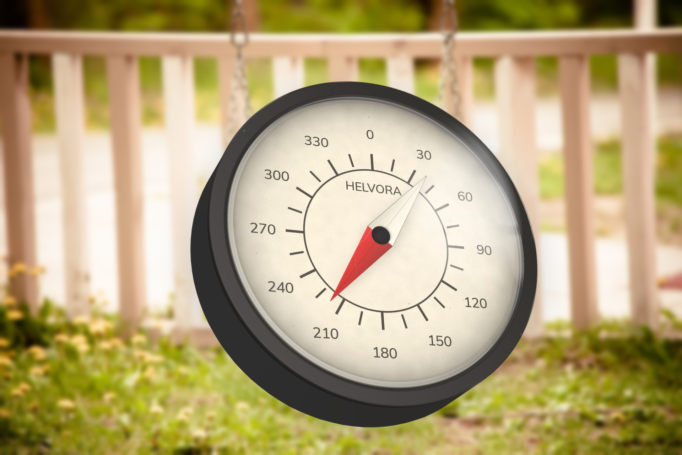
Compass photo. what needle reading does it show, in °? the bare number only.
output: 217.5
